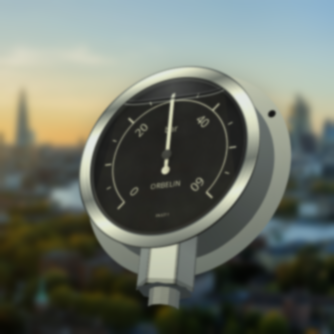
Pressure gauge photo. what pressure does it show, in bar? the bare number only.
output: 30
